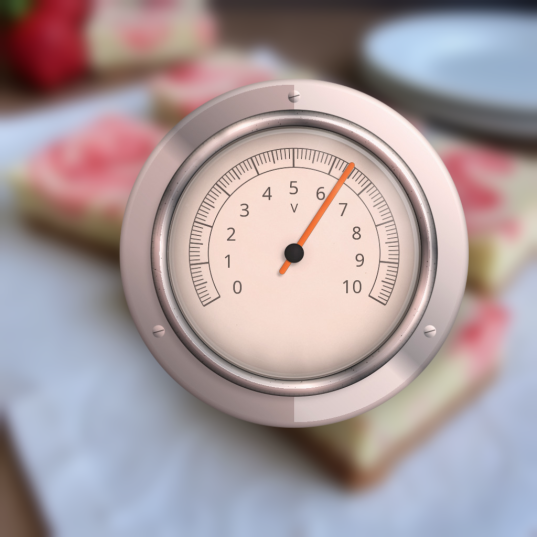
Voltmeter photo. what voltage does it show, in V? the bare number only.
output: 6.4
